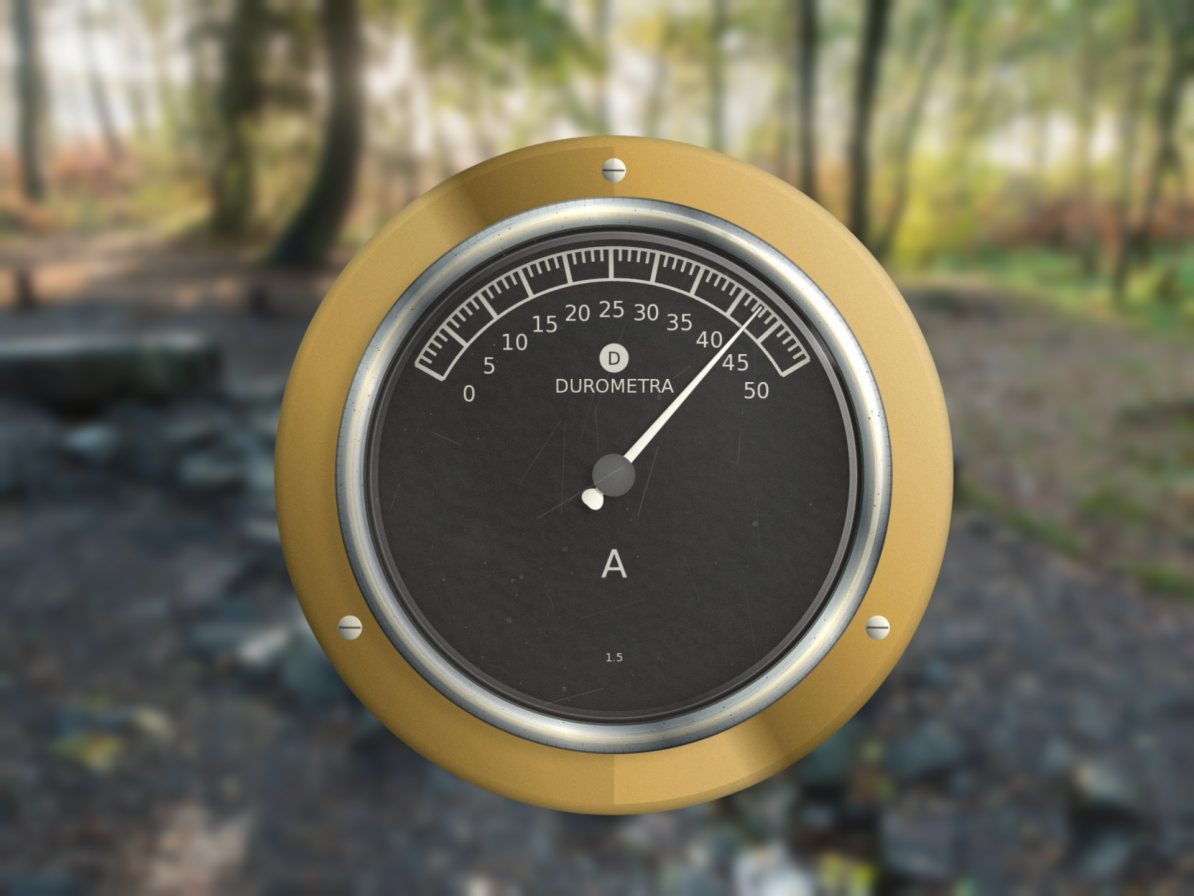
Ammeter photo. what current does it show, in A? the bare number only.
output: 42.5
